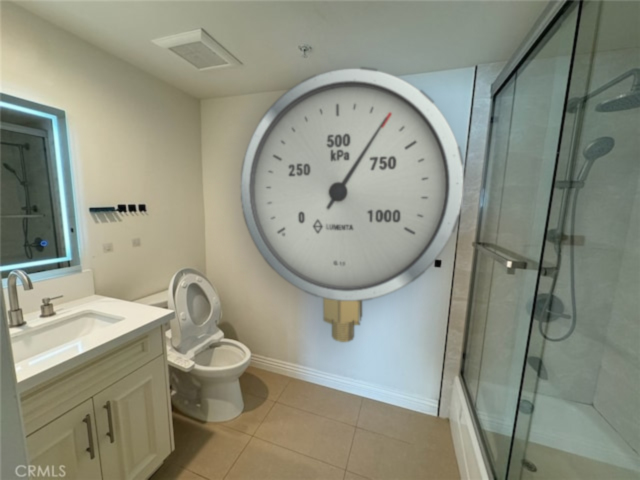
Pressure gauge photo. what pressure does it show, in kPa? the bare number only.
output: 650
